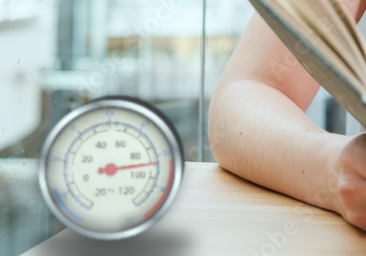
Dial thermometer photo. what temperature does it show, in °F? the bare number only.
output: 90
